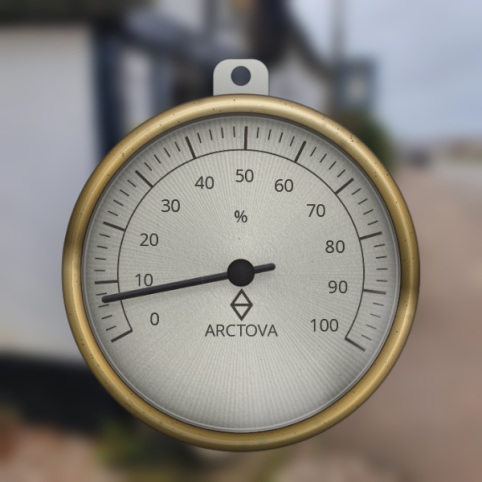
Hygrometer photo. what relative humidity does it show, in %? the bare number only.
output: 7
